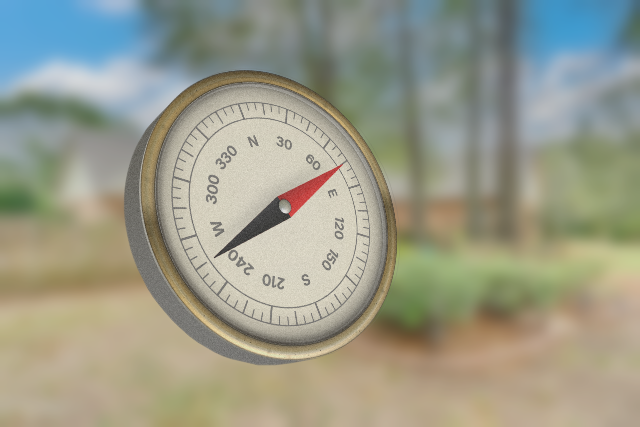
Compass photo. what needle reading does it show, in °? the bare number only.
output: 75
